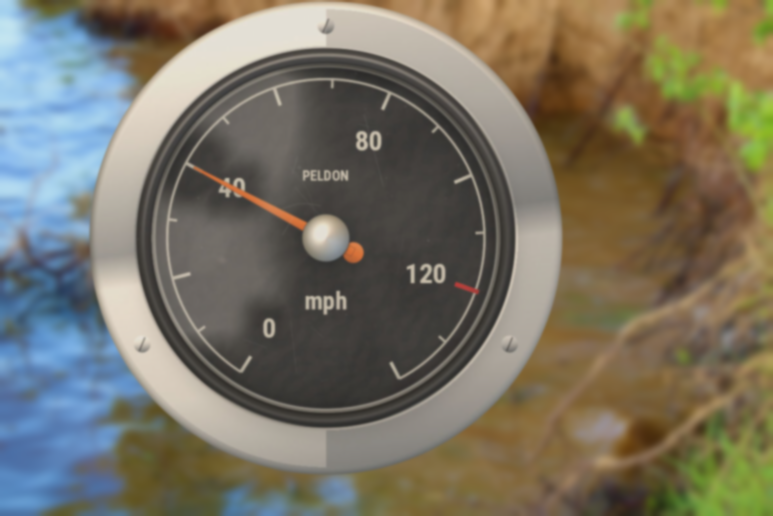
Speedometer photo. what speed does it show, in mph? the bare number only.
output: 40
